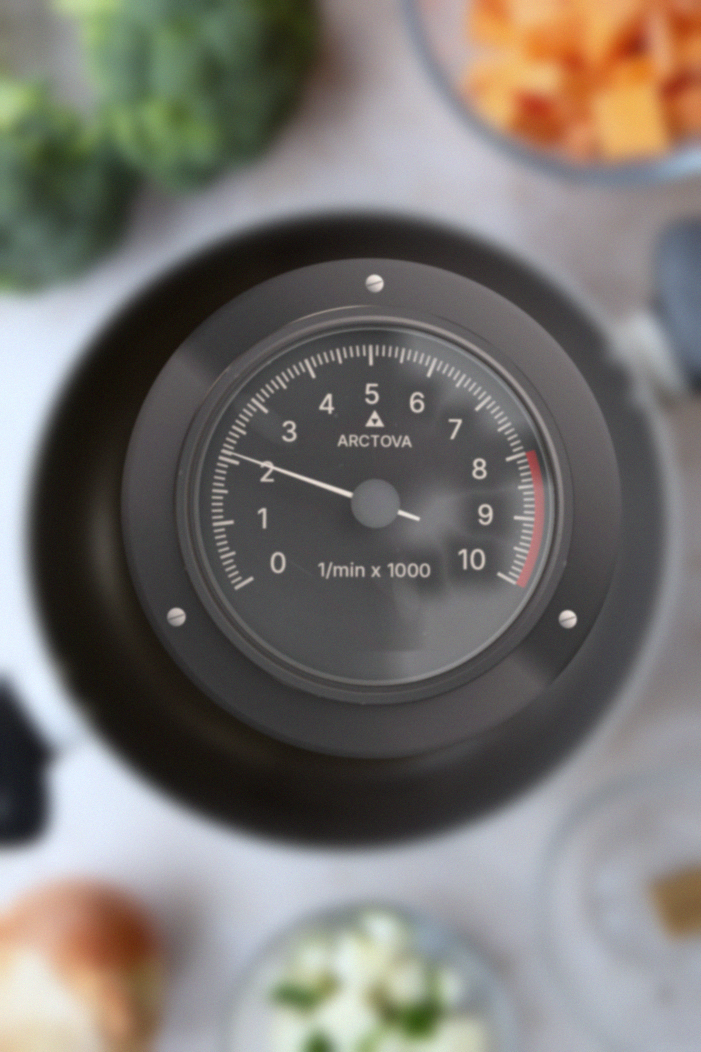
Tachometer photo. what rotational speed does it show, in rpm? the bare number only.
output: 2100
